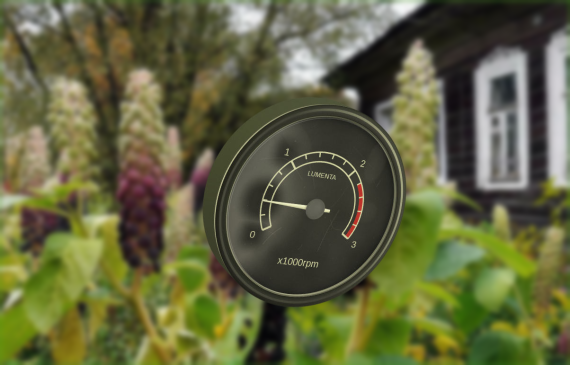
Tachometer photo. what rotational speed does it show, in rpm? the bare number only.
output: 400
